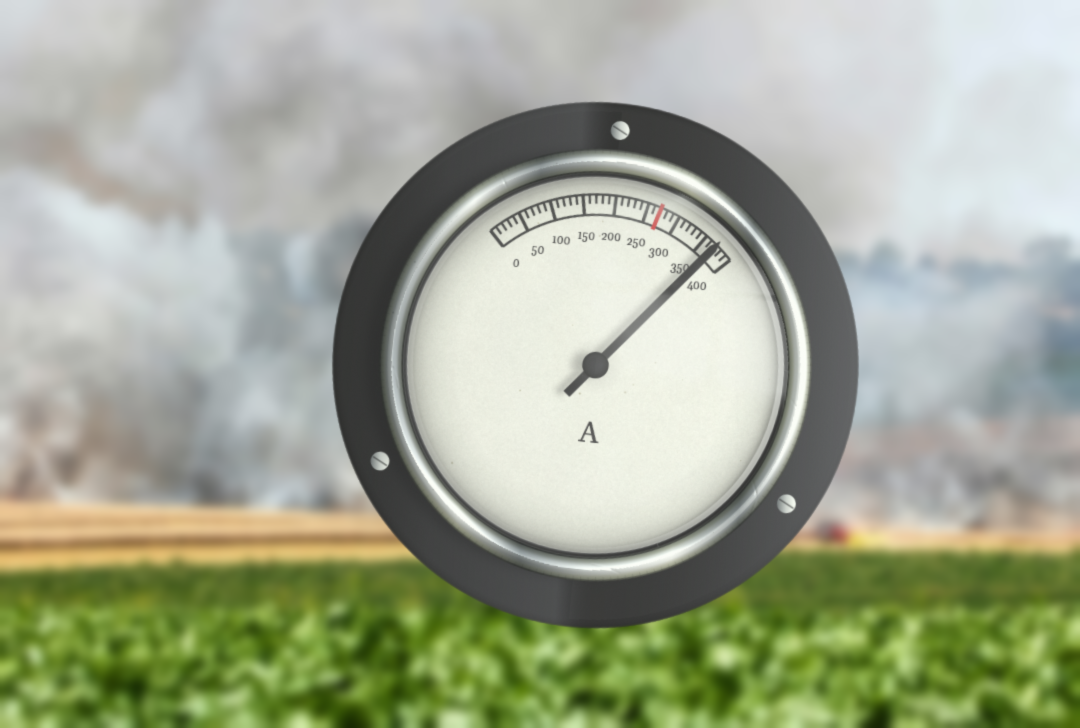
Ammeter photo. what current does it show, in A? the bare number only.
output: 370
